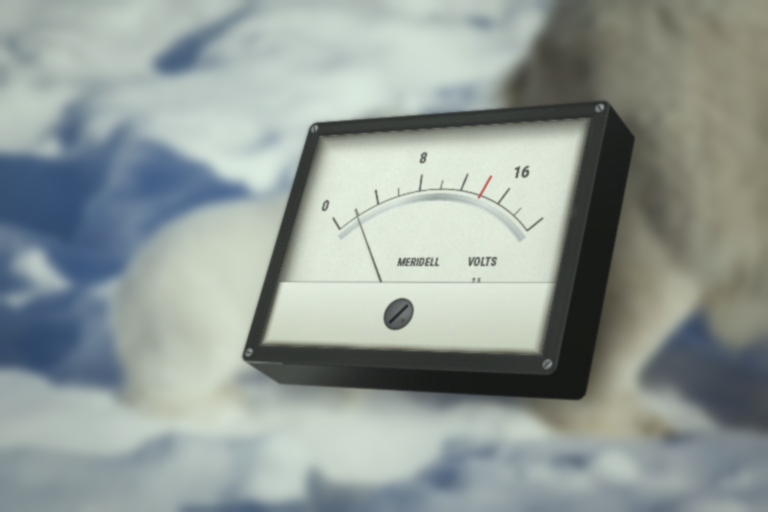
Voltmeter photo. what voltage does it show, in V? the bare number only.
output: 2
